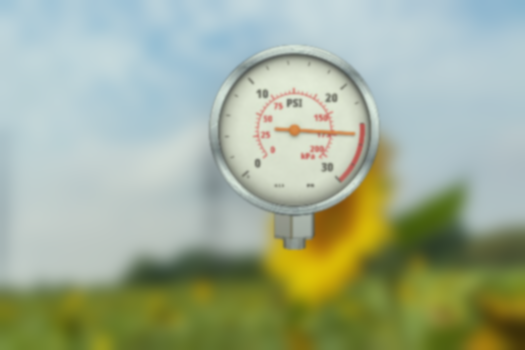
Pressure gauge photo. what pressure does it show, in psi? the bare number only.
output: 25
